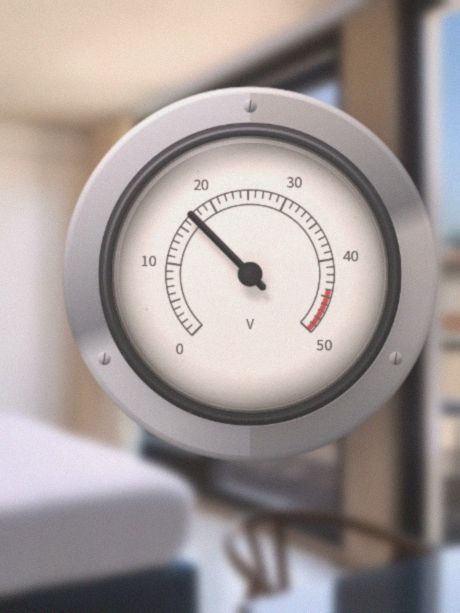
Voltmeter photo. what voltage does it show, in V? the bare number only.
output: 17
